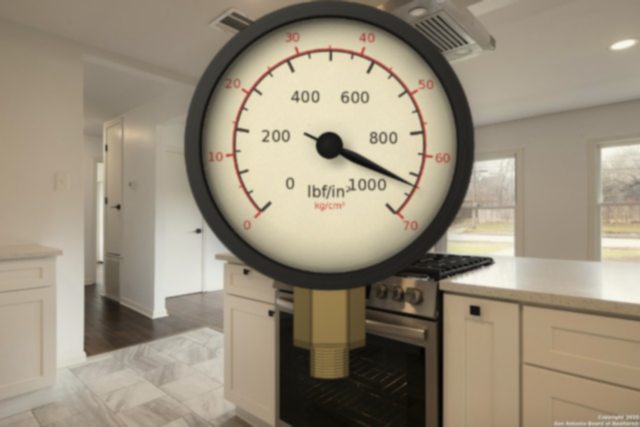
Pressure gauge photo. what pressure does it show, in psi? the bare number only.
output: 925
